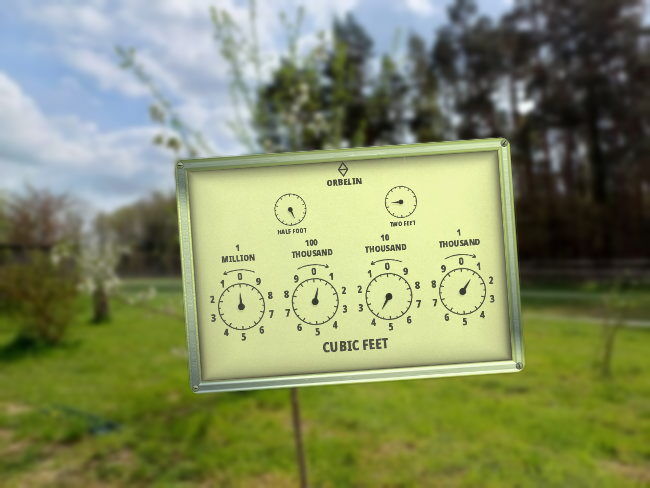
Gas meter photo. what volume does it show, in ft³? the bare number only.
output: 4100
